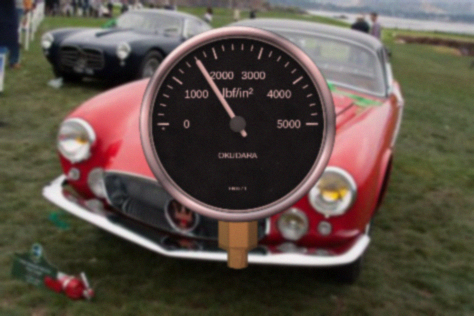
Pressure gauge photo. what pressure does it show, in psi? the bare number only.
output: 1600
